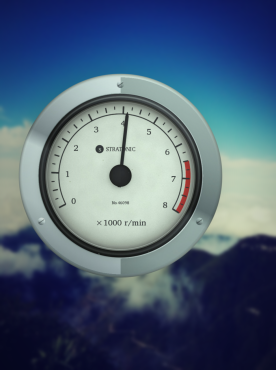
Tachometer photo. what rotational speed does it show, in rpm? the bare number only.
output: 4125
